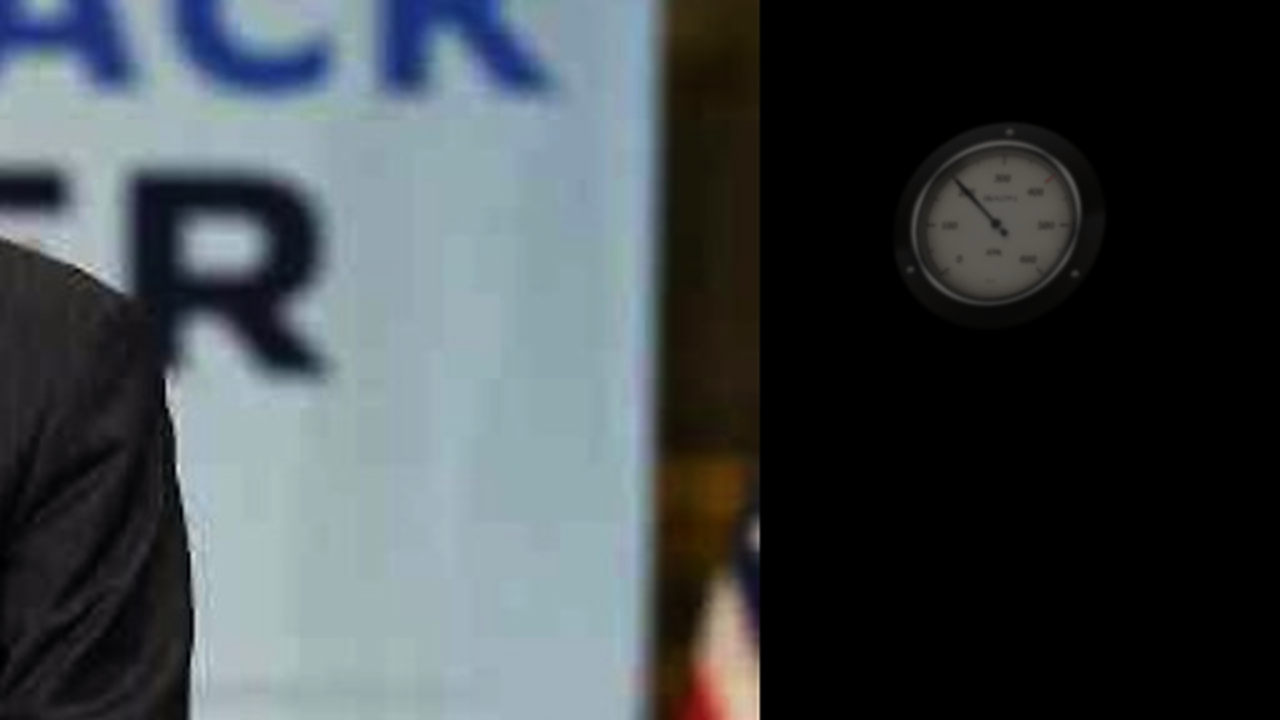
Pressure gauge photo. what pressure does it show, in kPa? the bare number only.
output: 200
